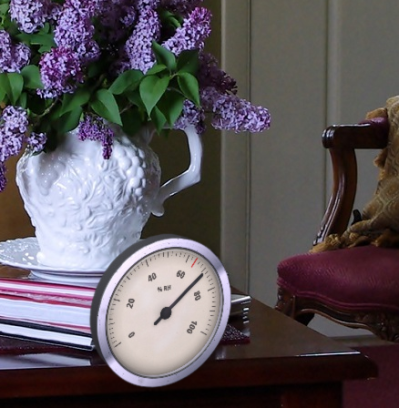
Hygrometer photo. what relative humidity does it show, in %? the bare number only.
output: 70
